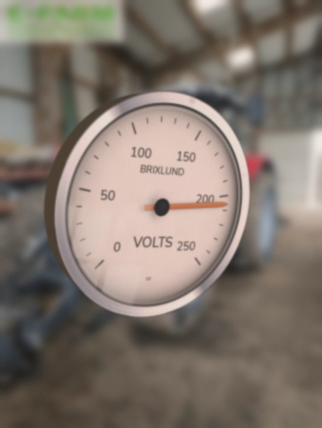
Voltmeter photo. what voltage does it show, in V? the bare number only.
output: 205
